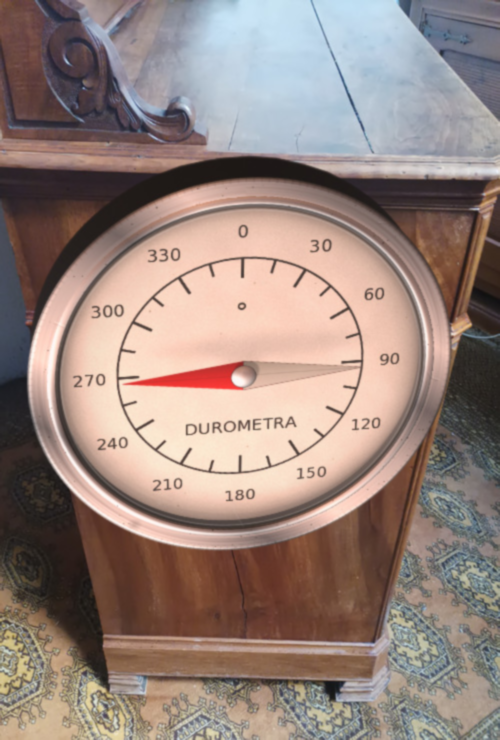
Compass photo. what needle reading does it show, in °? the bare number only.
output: 270
